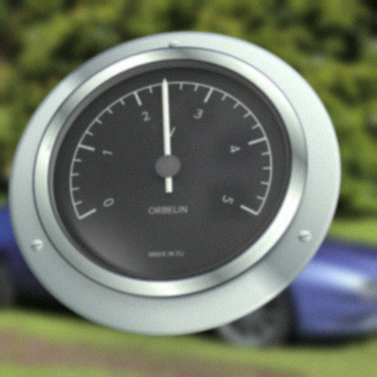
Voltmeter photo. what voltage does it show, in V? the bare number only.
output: 2.4
